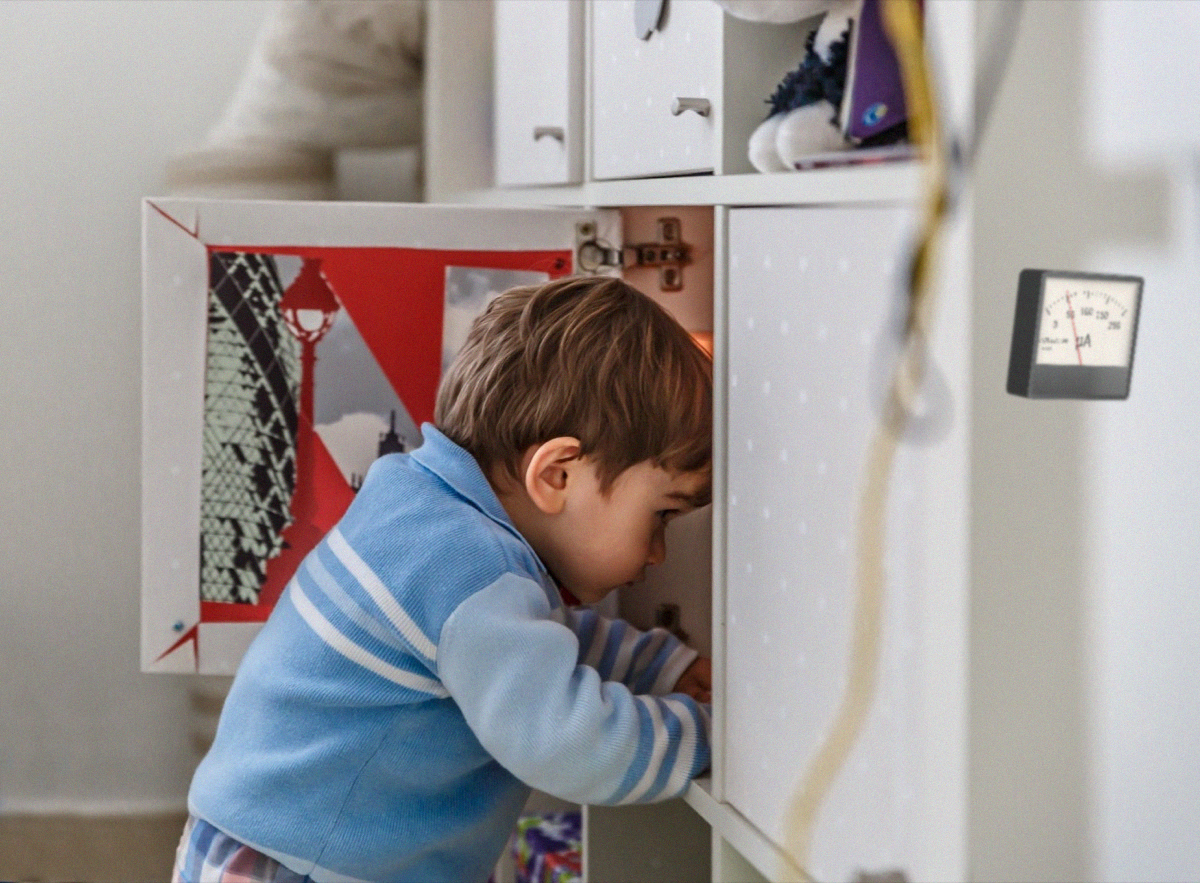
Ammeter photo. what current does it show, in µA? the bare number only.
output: 50
